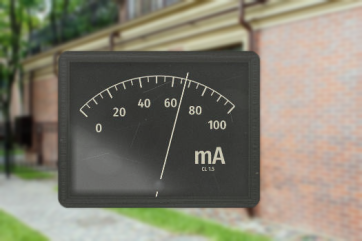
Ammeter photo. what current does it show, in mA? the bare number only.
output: 67.5
